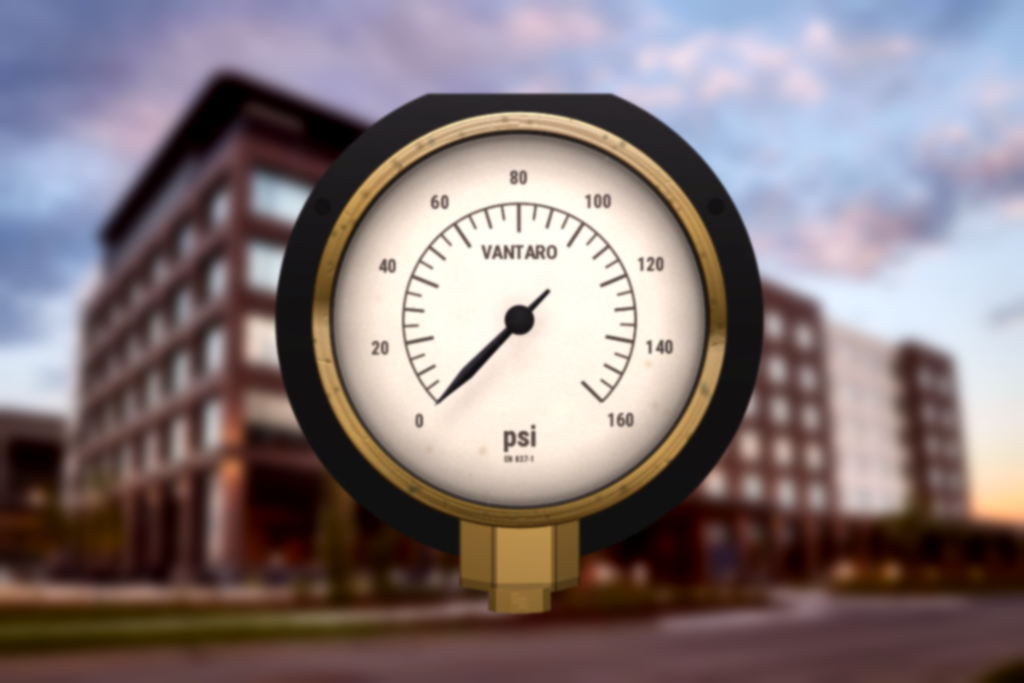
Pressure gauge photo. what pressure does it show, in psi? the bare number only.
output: 0
